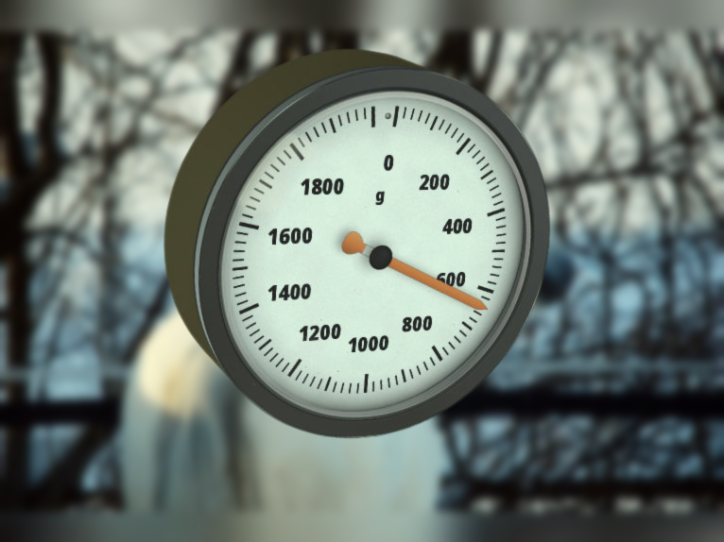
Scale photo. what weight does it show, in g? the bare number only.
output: 640
